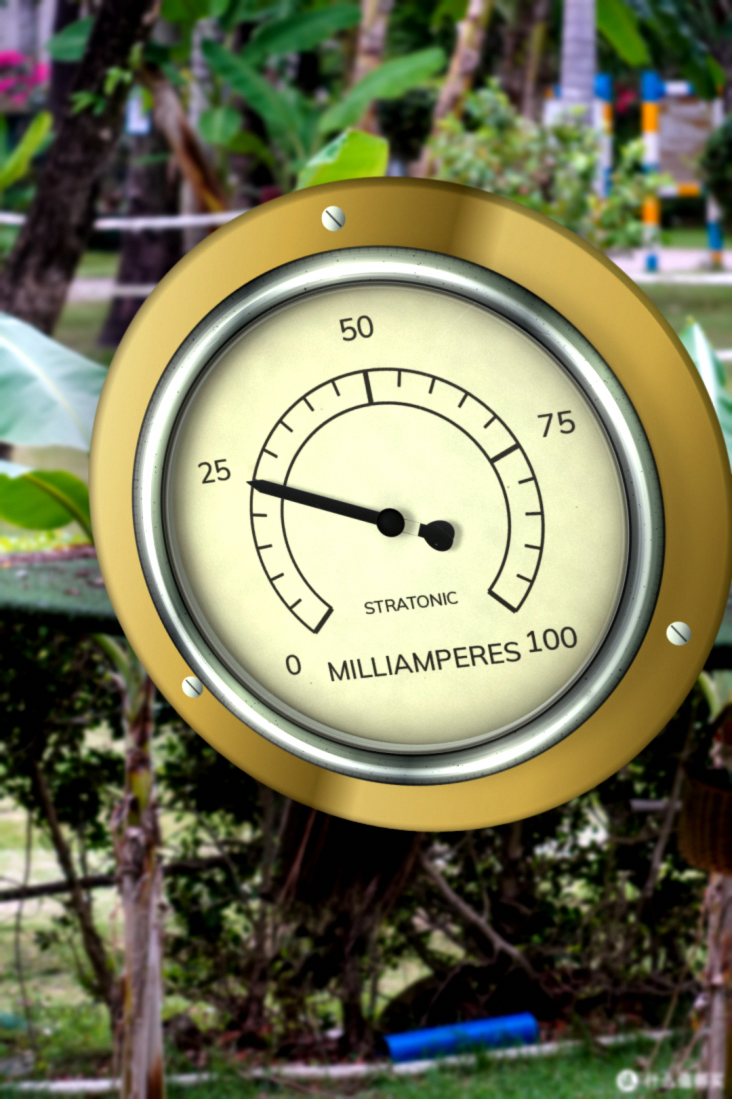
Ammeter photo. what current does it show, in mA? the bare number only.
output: 25
